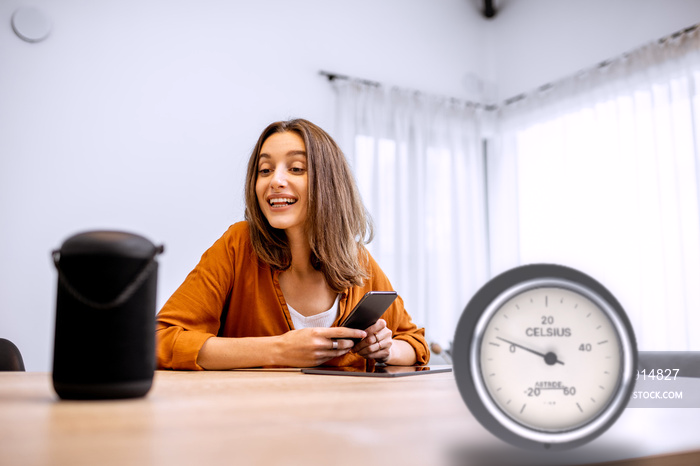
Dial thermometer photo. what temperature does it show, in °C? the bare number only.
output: 2
